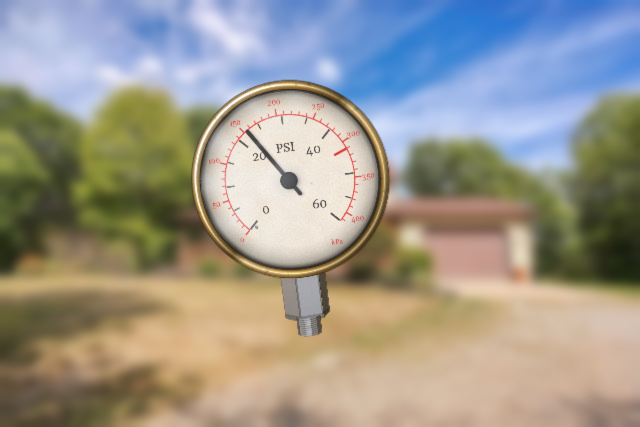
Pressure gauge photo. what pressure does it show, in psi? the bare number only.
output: 22.5
